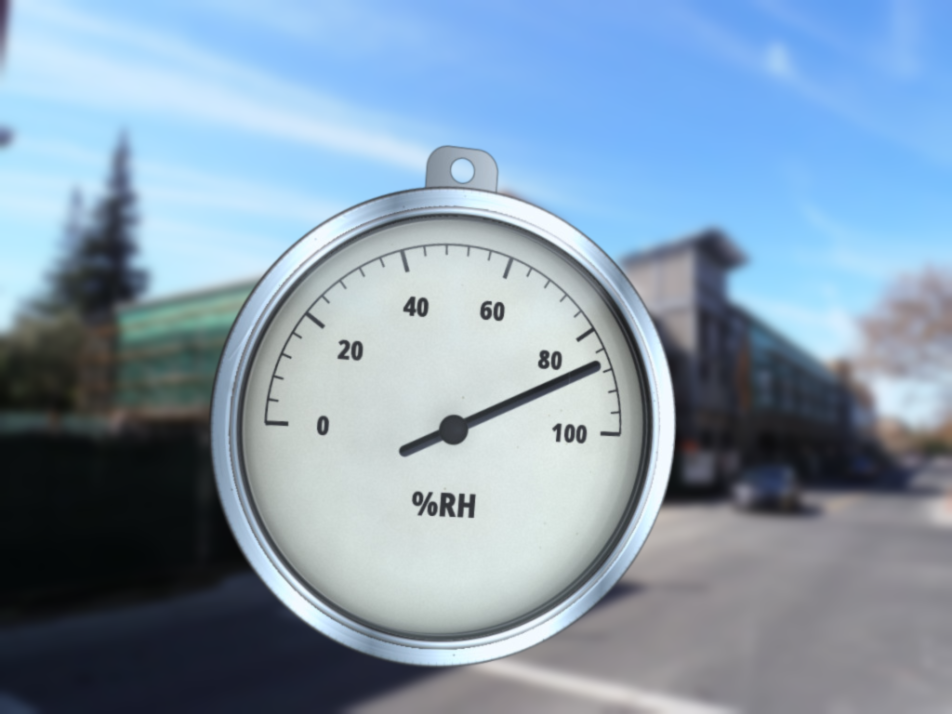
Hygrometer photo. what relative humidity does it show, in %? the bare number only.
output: 86
